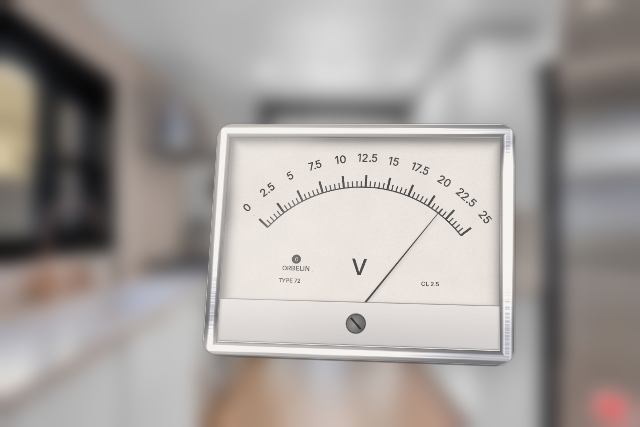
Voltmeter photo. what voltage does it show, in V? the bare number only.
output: 21.5
